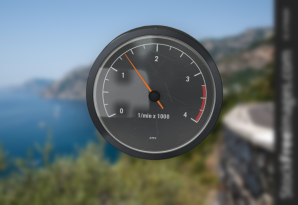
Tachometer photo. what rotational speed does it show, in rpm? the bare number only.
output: 1375
